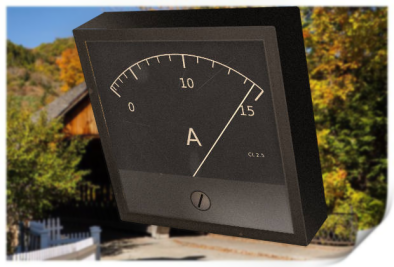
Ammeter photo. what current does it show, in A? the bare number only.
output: 14.5
